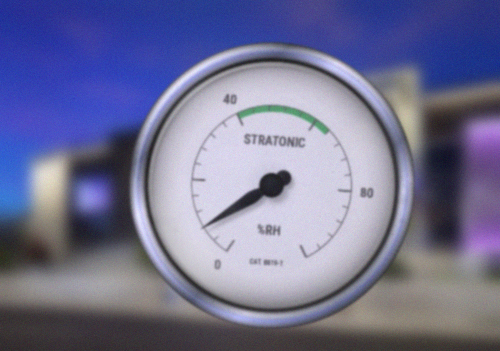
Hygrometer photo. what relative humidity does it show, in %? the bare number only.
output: 8
